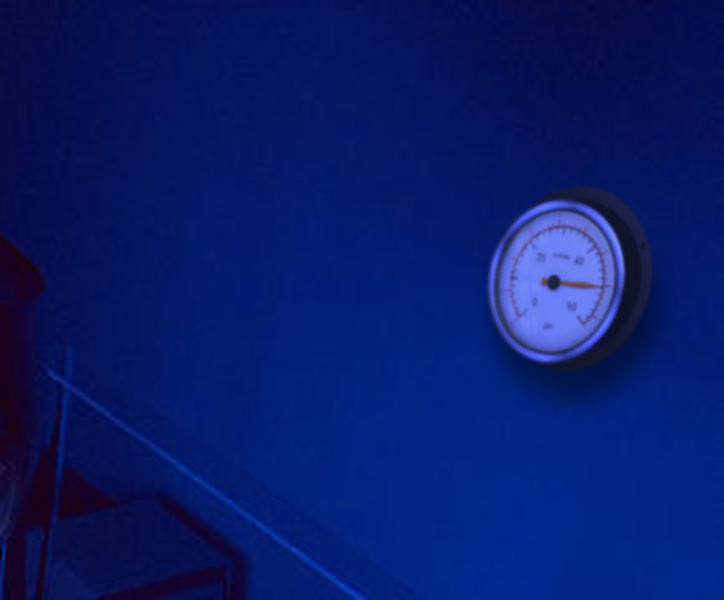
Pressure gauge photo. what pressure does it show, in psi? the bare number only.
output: 50
